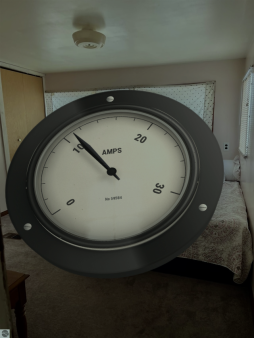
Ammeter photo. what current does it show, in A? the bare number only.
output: 11
